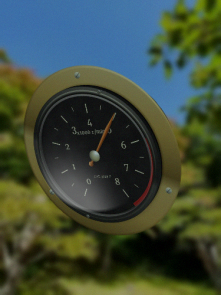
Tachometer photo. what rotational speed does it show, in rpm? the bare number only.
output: 5000
